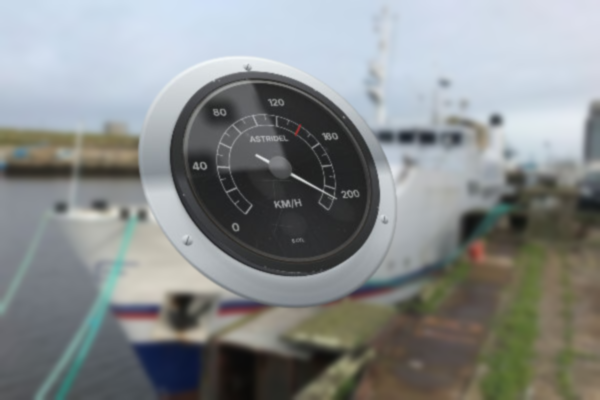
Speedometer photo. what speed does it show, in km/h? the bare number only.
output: 210
